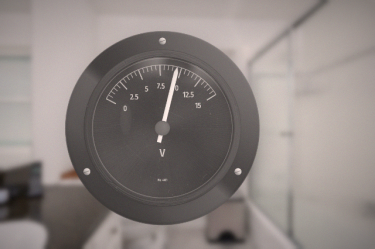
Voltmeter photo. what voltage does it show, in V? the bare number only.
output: 9.5
